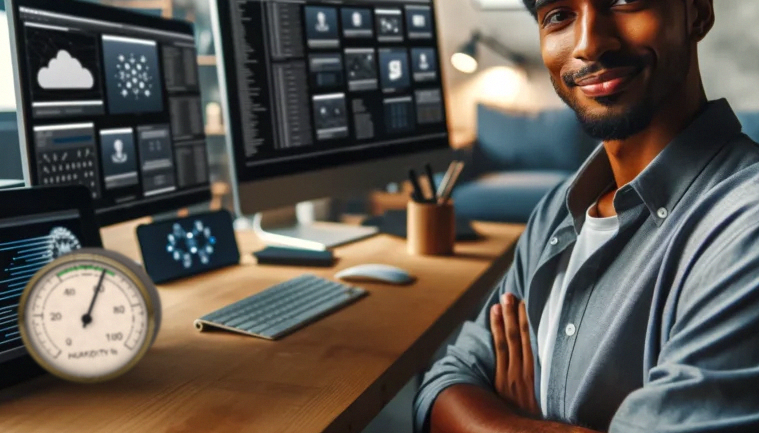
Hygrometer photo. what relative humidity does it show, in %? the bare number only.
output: 60
